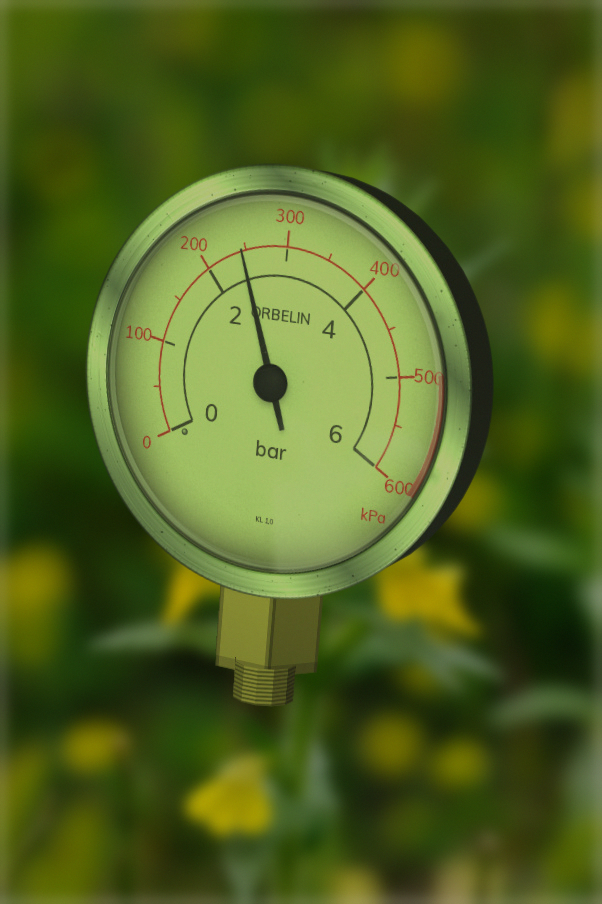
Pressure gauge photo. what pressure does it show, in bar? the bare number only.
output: 2.5
